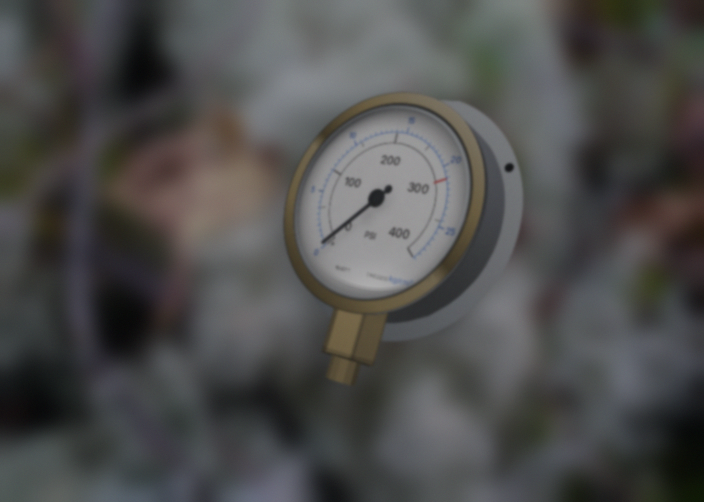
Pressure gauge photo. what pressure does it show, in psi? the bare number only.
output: 0
